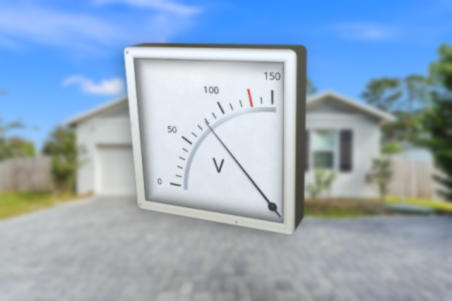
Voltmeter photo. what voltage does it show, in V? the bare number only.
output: 80
